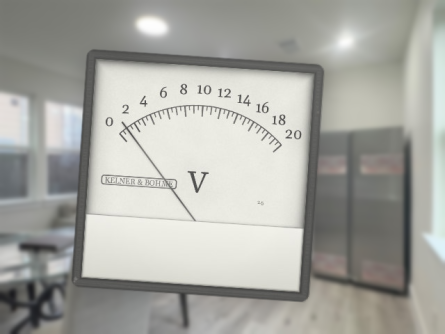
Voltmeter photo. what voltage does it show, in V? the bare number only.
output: 1
